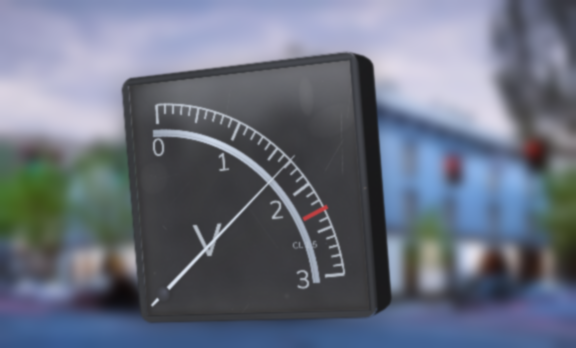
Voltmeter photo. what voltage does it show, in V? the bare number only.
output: 1.7
